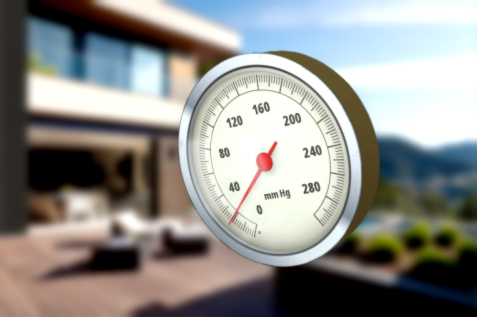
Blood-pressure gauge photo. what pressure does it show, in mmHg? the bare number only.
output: 20
